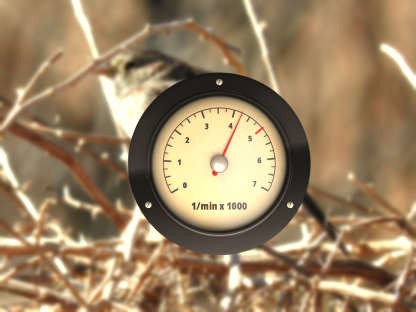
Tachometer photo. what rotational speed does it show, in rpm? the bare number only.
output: 4250
